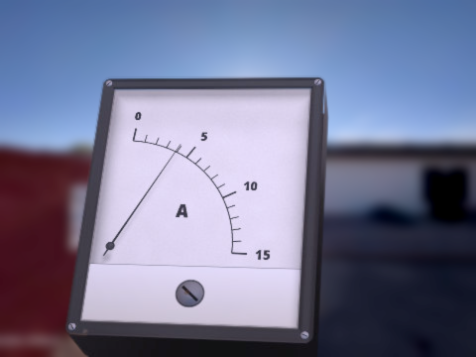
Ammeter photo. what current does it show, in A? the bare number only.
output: 4
